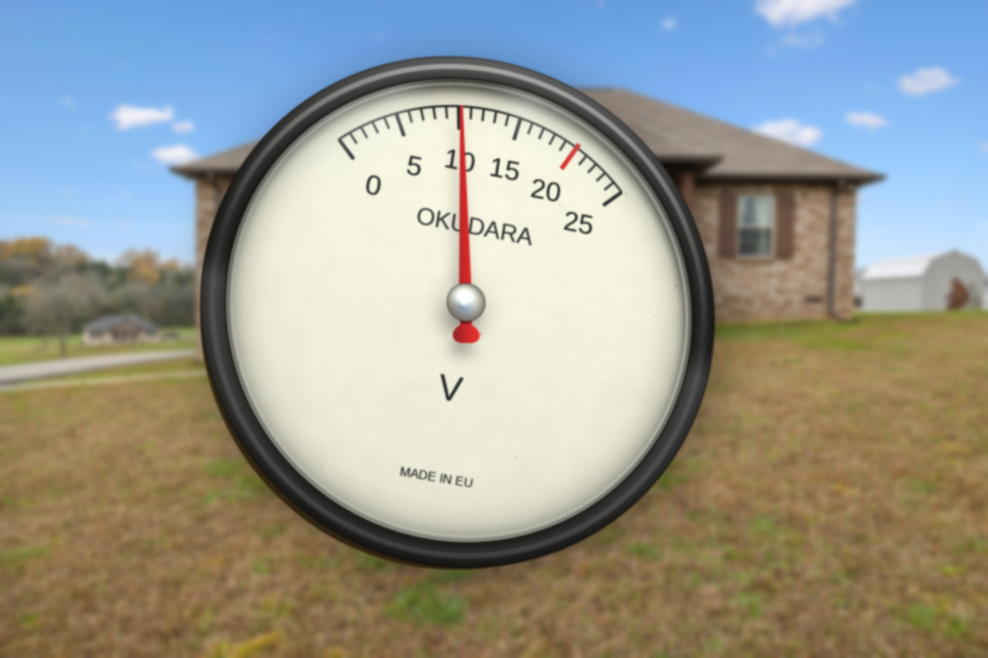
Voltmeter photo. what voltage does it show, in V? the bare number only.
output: 10
